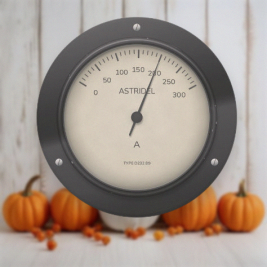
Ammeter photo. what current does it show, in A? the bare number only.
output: 200
